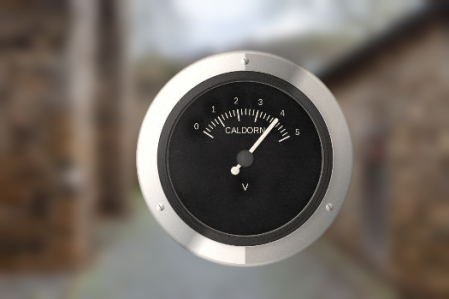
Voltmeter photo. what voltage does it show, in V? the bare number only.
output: 4
